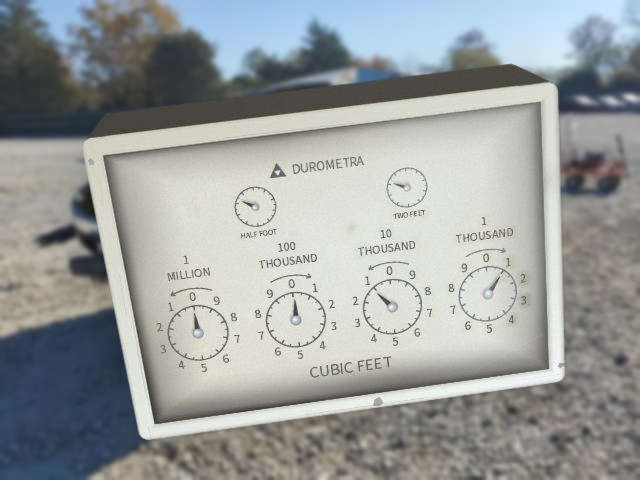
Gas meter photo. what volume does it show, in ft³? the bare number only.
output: 1100
